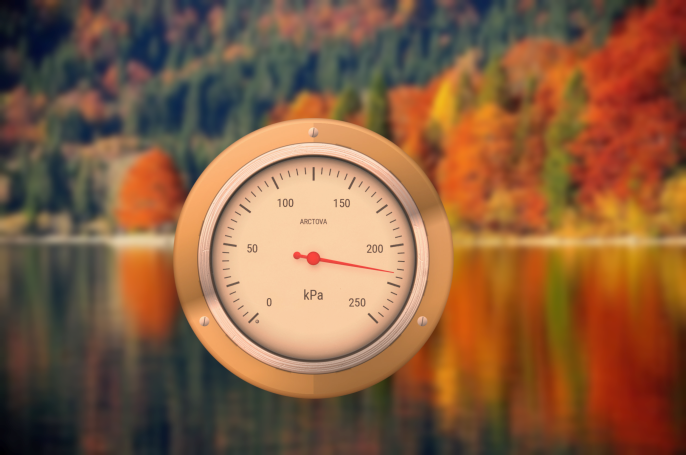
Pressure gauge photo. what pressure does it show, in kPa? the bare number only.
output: 217.5
